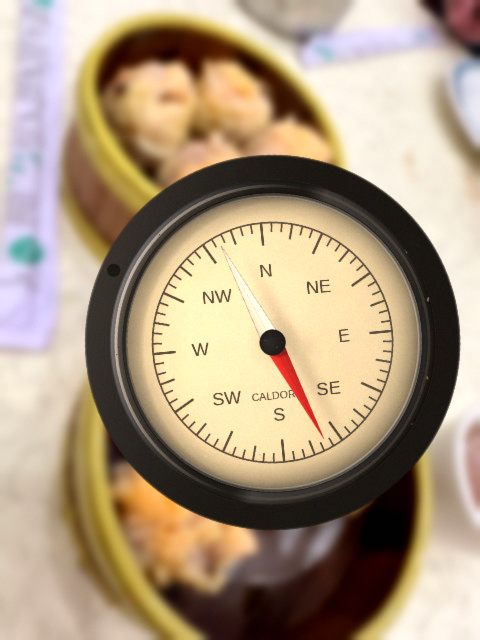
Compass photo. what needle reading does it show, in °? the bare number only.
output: 157.5
